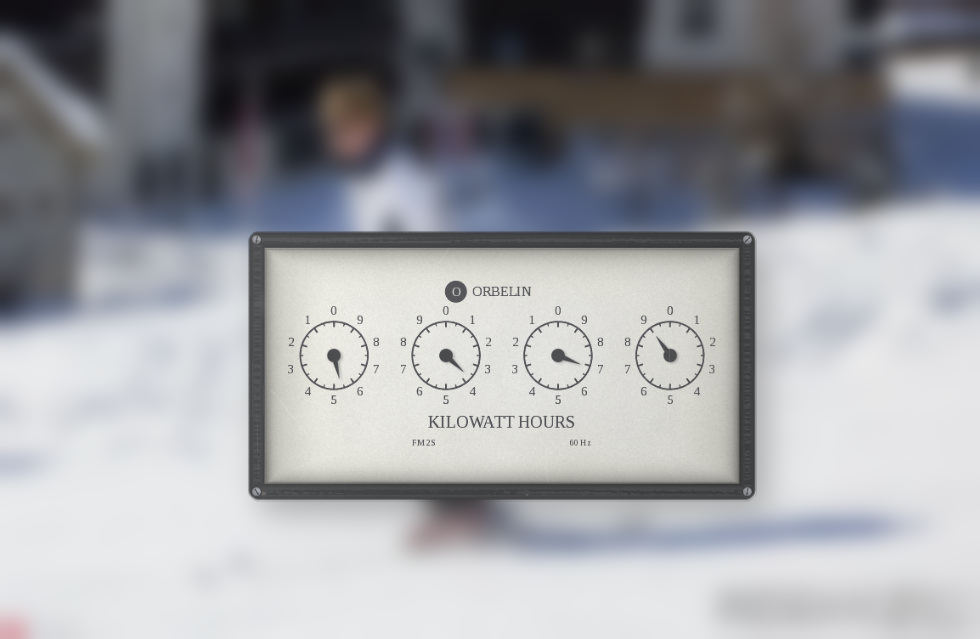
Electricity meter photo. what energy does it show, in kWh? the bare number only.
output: 5369
